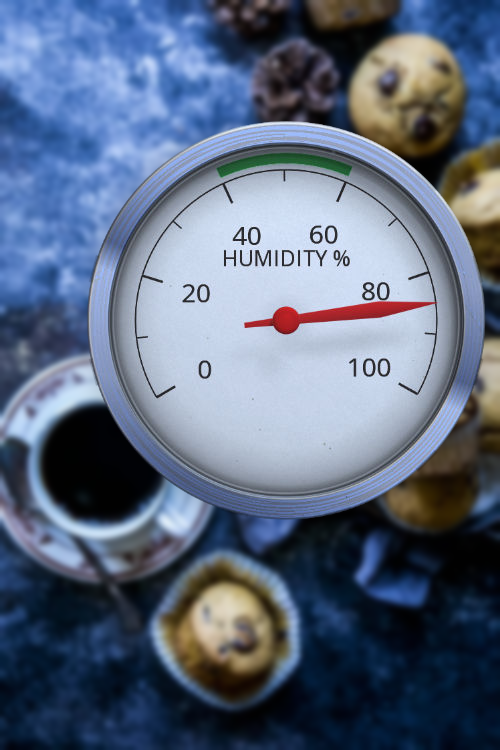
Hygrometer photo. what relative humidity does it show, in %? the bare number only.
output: 85
